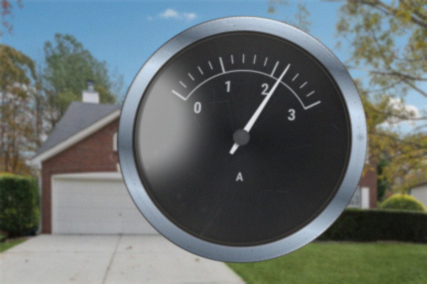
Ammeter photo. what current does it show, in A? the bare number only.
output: 2.2
